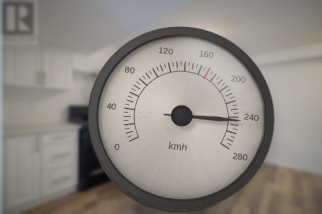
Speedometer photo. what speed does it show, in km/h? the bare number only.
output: 245
